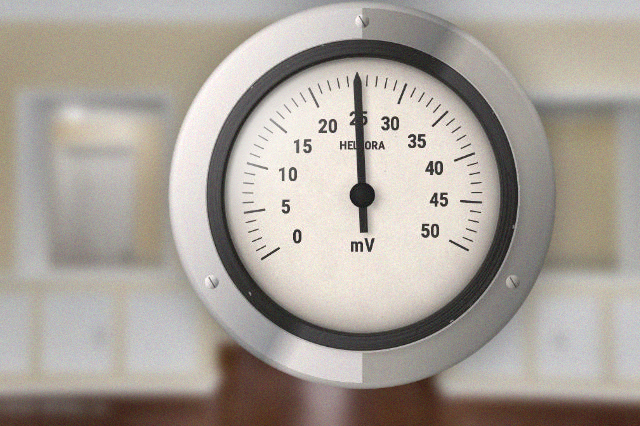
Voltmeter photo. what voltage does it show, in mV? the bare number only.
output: 25
